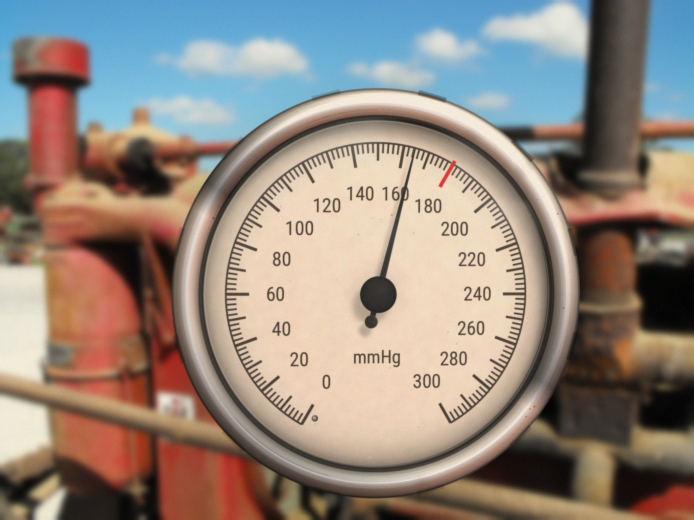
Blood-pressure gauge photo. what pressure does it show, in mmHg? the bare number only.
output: 164
